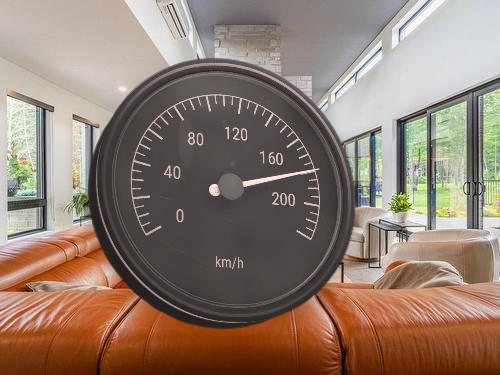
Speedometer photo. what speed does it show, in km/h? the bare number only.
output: 180
